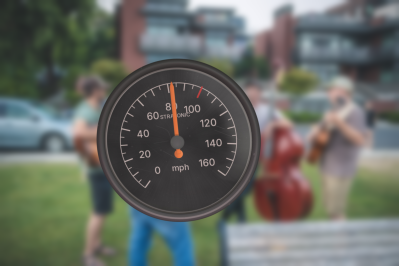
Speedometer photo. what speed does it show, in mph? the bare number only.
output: 82.5
